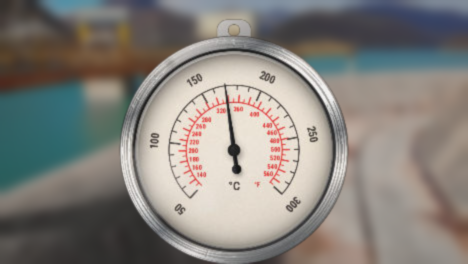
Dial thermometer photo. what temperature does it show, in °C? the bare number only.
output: 170
